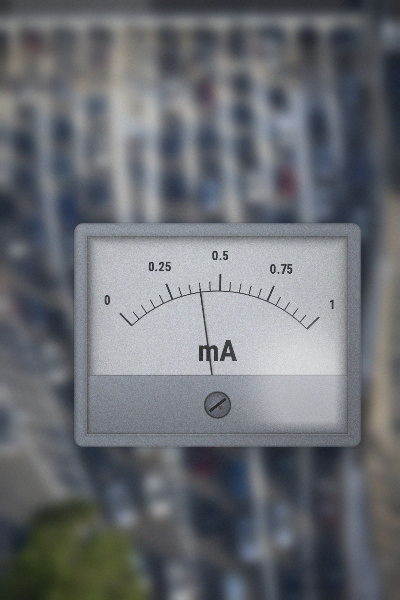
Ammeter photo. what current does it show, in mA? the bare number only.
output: 0.4
